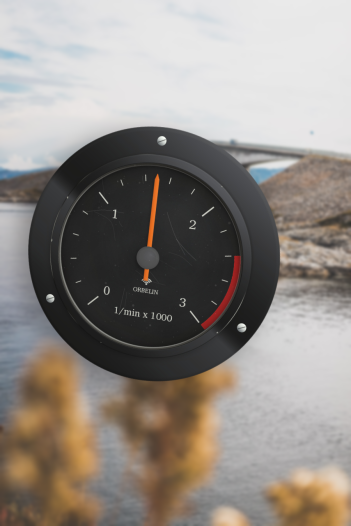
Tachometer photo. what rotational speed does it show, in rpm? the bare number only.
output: 1500
